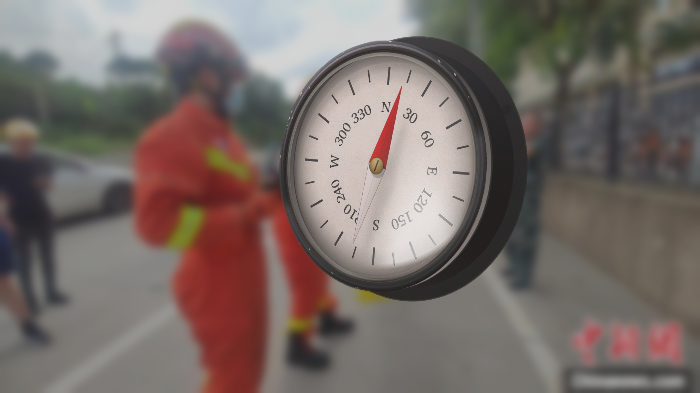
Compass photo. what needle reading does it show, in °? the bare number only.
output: 15
